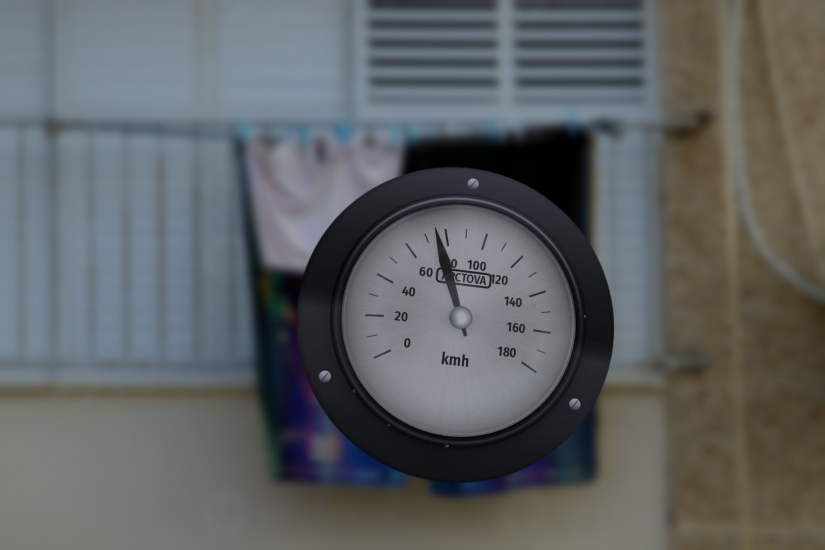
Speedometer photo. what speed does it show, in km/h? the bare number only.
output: 75
